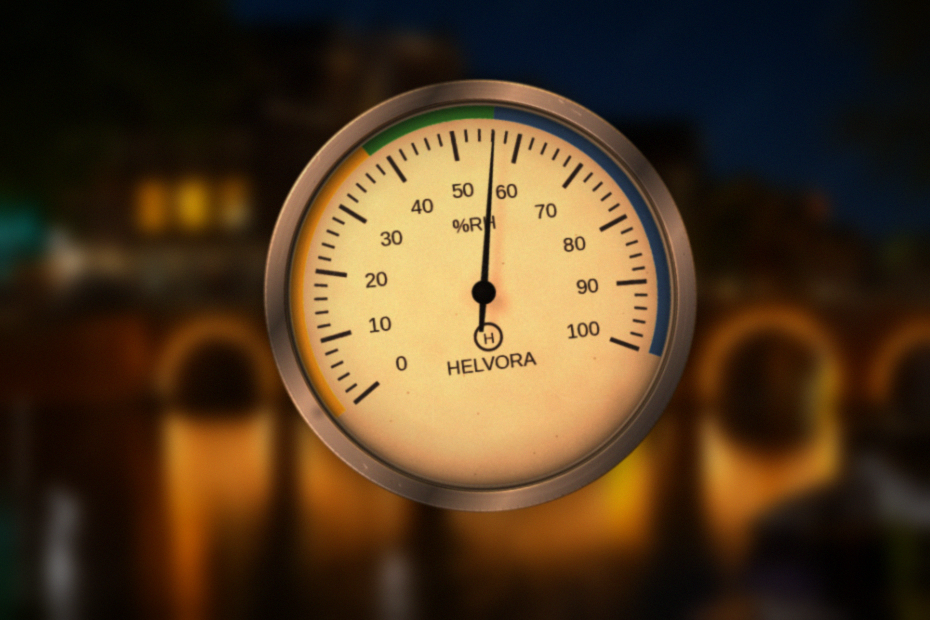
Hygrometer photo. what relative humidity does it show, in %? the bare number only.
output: 56
